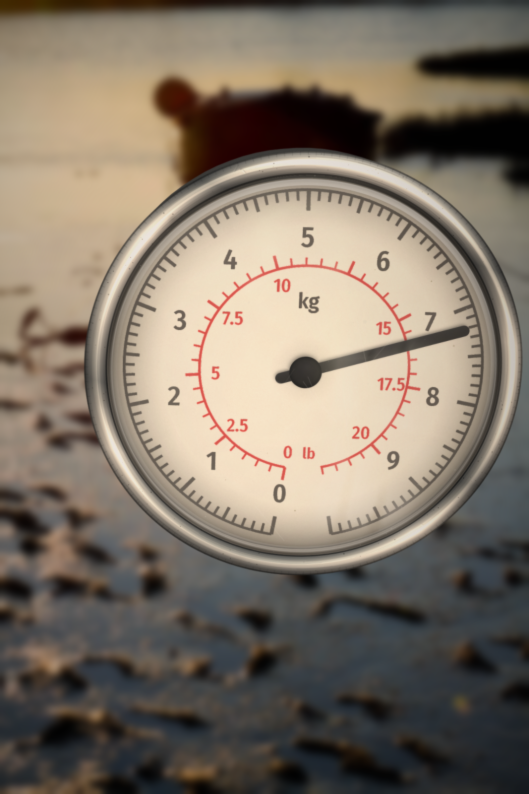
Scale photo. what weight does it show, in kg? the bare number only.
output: 7.2
